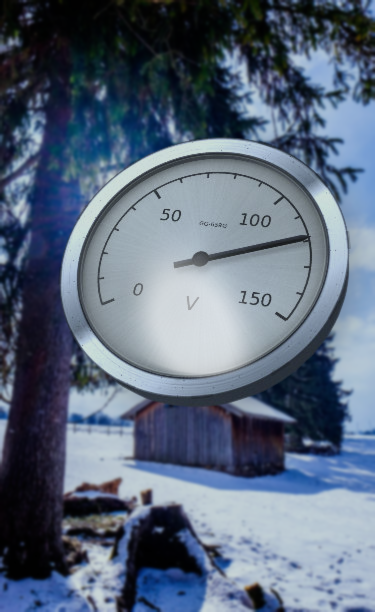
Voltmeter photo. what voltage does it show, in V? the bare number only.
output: 120
